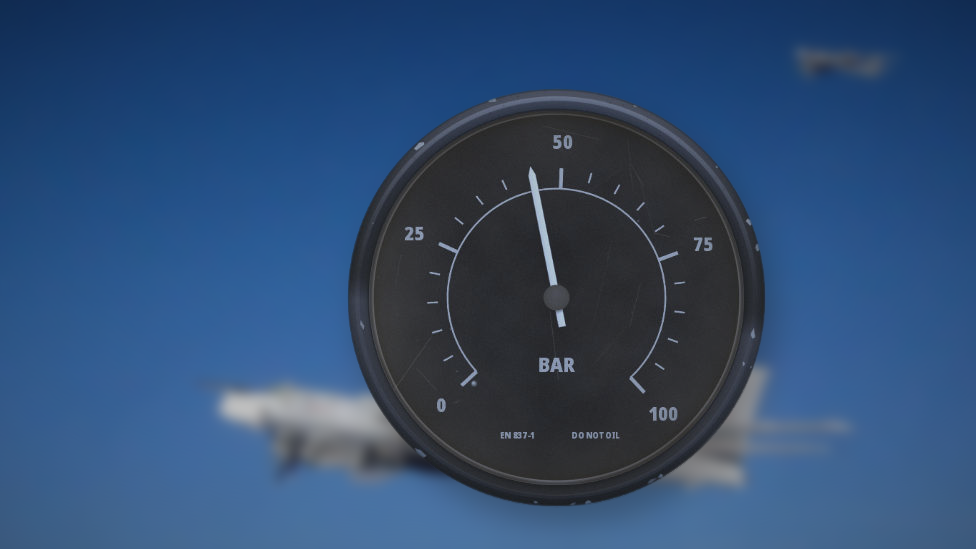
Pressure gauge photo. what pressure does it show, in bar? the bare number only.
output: 45
